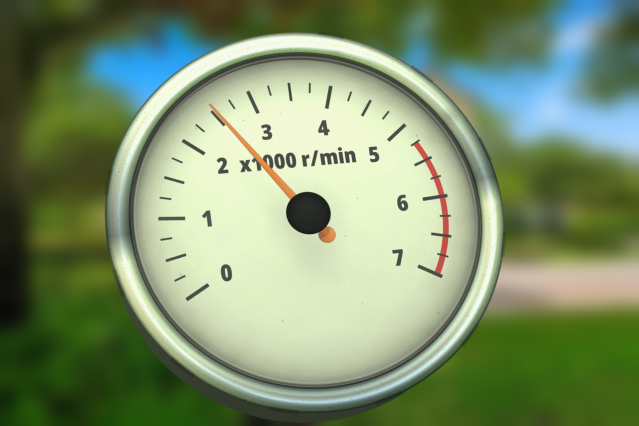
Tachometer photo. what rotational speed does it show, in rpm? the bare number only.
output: 2500
